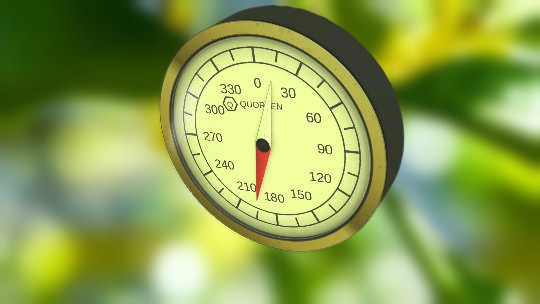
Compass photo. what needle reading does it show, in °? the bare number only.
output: 195
